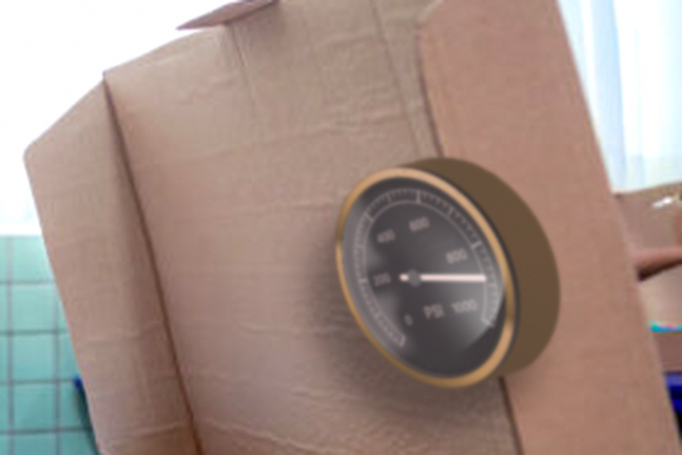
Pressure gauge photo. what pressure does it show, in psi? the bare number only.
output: 880
